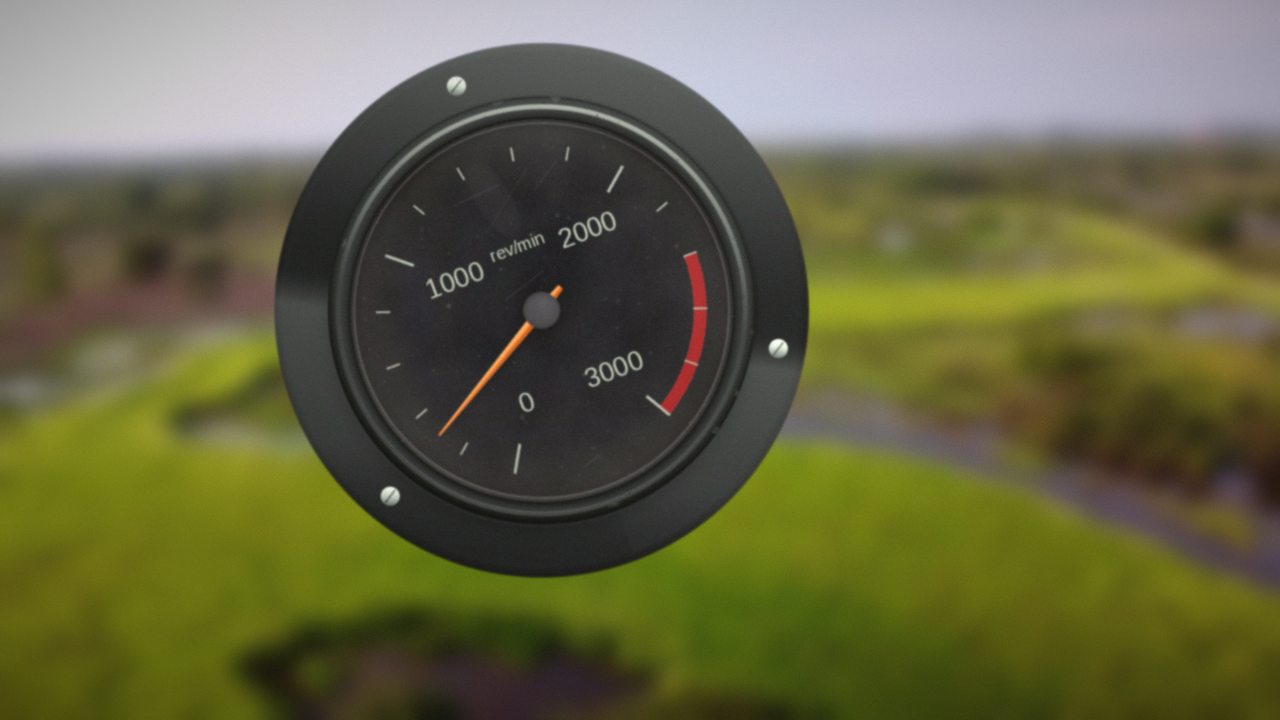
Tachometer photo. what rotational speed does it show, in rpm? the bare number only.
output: 300
